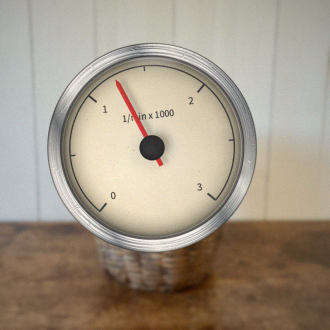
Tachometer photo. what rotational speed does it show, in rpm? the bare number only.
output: 1250
